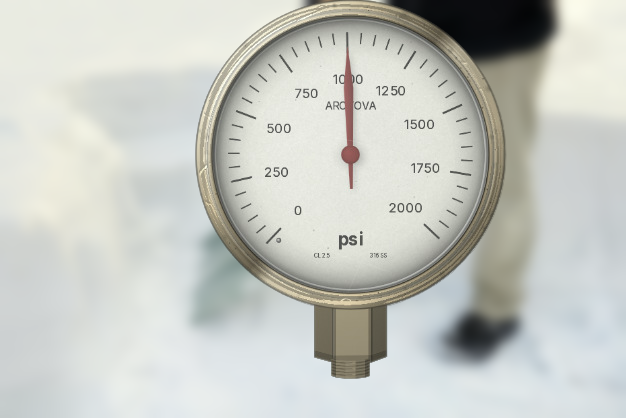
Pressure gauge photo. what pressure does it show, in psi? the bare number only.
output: 1000
